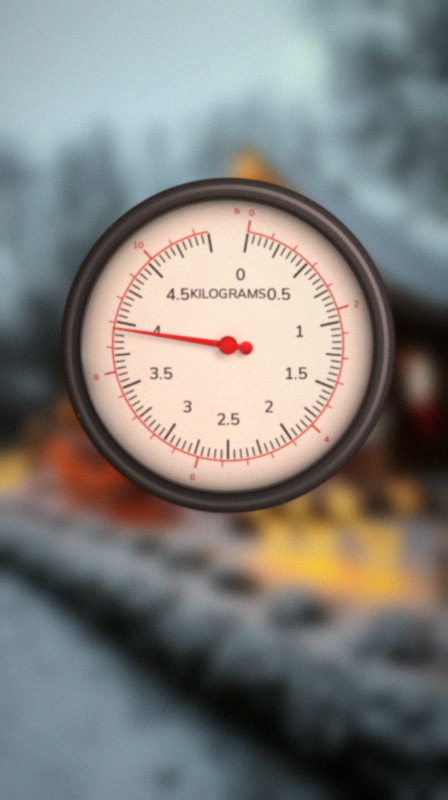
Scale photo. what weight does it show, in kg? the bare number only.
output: 3.95
